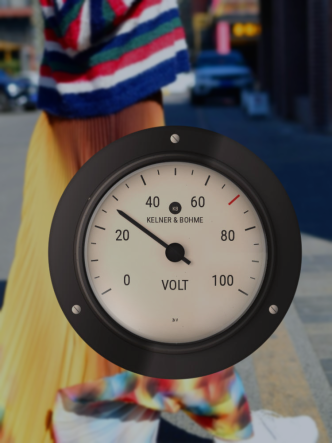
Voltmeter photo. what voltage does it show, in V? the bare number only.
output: 27.5
